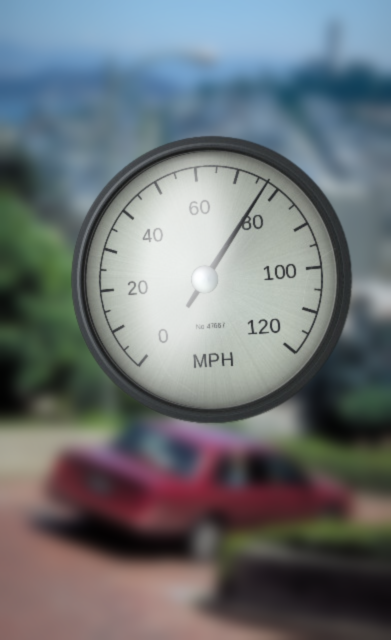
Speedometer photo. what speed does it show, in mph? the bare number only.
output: 77.5
